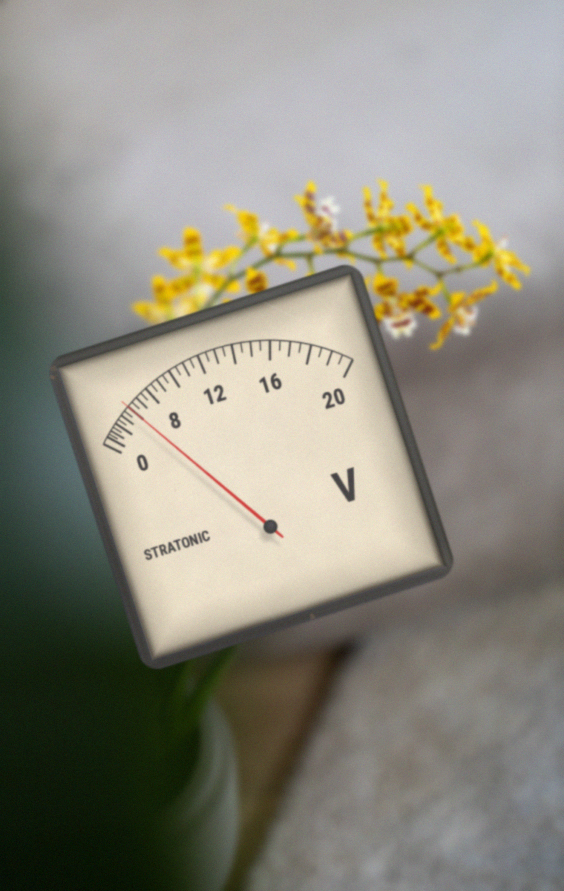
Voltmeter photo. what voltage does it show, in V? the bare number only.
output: 6
